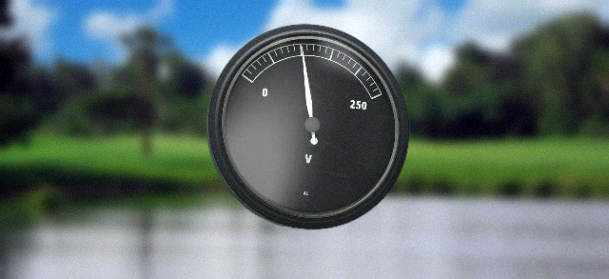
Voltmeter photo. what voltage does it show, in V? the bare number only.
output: 100
